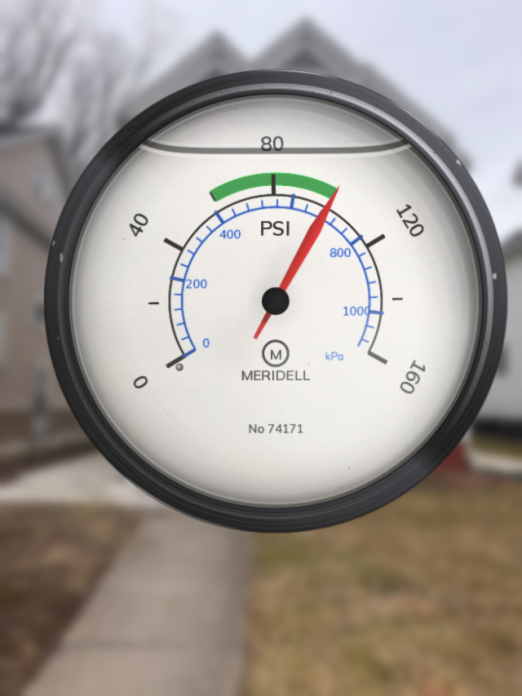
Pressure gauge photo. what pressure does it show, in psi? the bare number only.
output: 100
